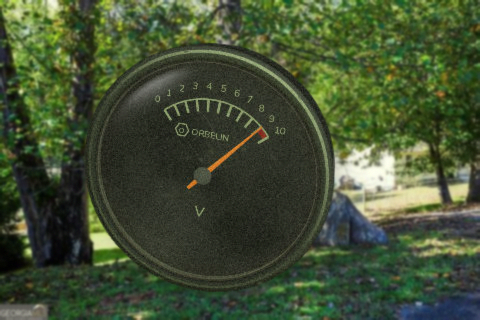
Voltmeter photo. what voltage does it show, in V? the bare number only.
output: 9
